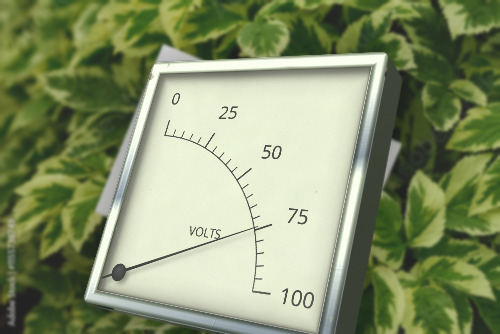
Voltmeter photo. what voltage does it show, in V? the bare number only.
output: 75
